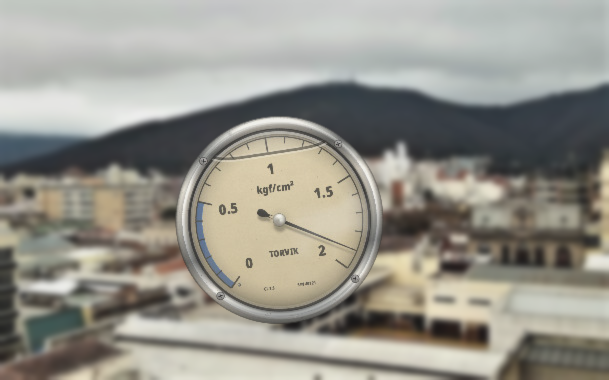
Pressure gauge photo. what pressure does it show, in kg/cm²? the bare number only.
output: 1.9
